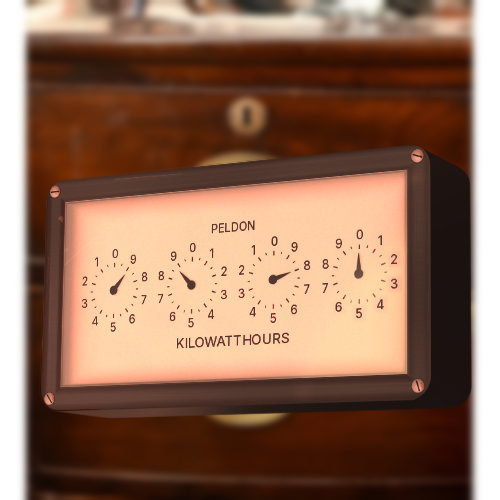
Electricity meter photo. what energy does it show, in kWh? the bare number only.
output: 8880
